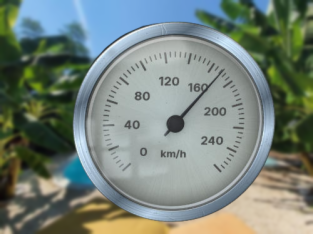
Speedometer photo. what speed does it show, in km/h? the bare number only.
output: 168
